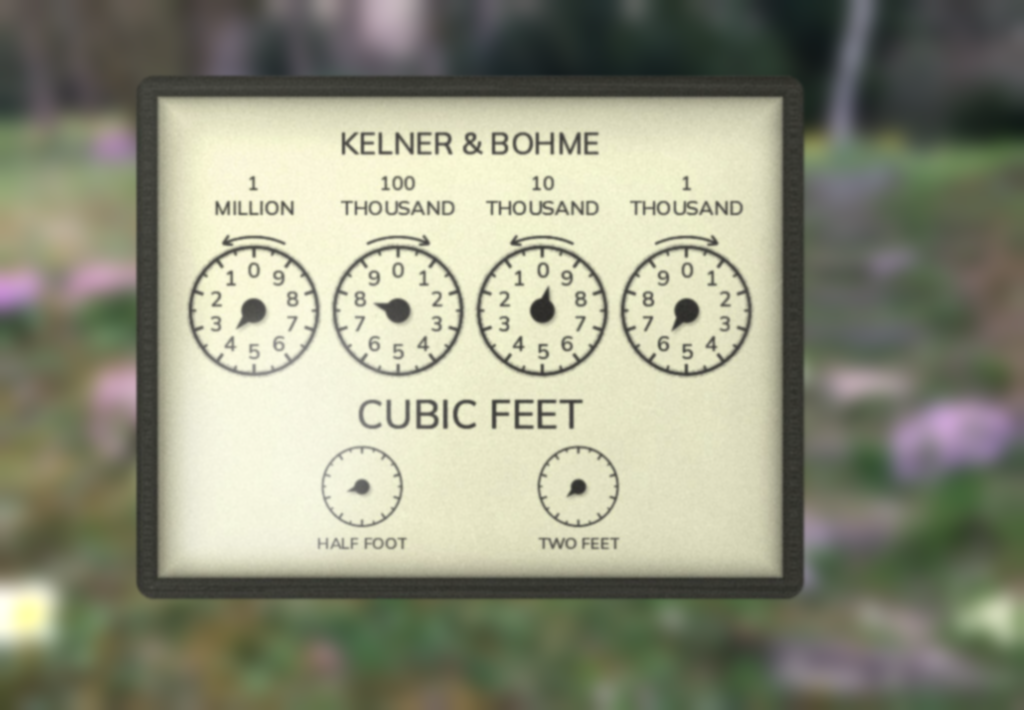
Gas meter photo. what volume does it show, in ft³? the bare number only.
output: 379600
